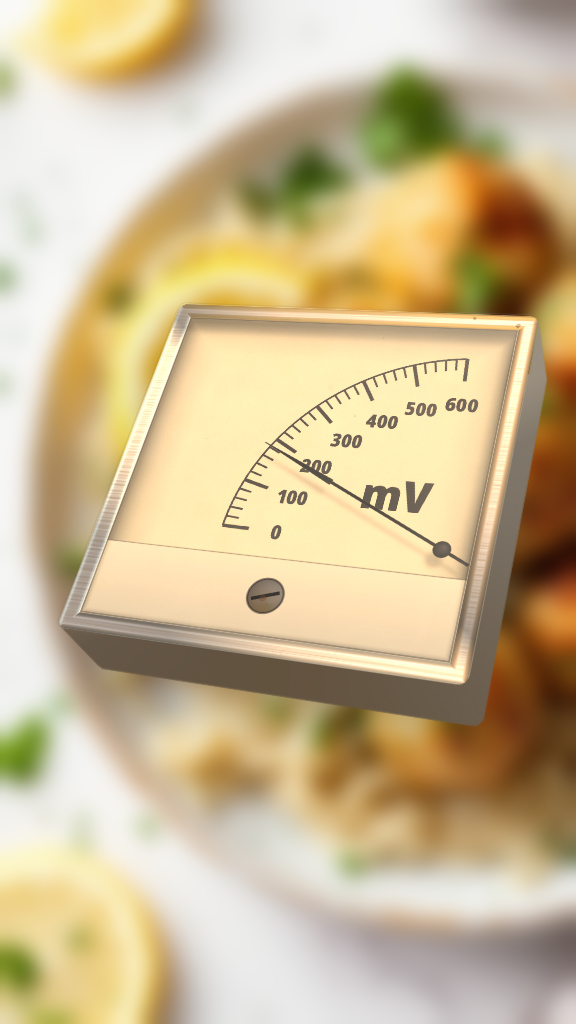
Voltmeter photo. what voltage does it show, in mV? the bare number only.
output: 180
